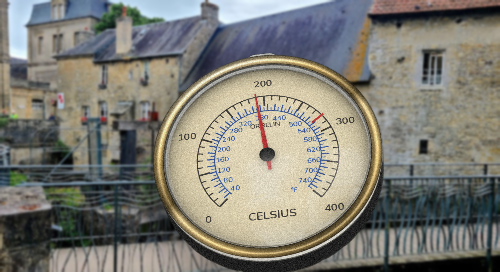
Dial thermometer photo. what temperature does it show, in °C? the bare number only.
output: 190
